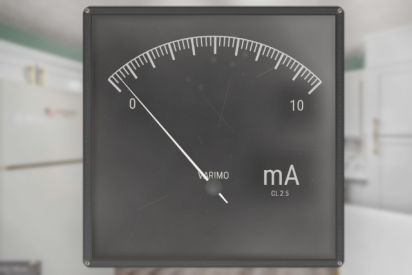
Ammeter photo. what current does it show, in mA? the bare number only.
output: 0.4
